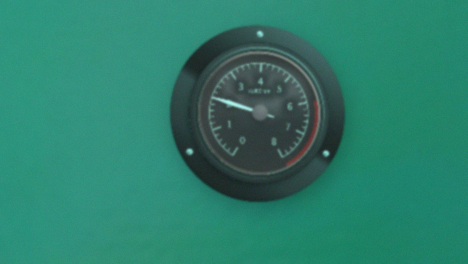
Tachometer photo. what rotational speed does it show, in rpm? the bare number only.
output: 2000
